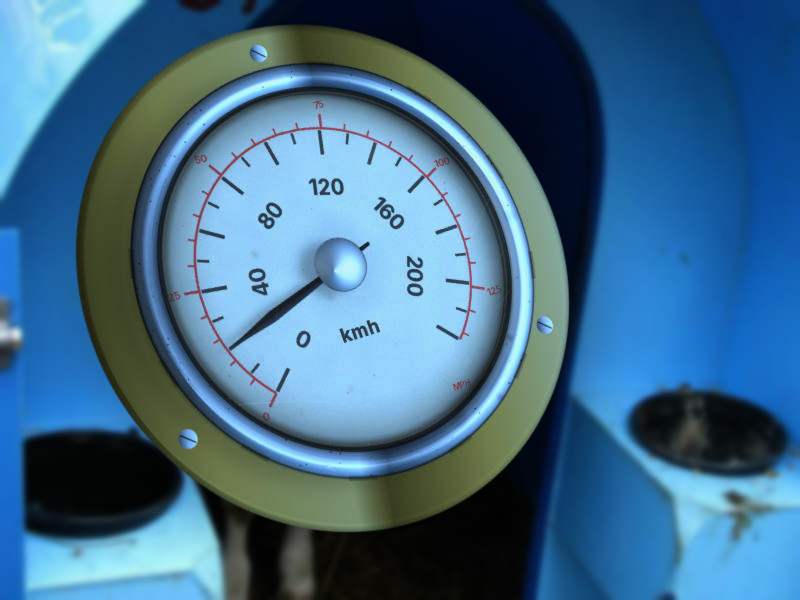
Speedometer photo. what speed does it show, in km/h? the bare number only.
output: 20
